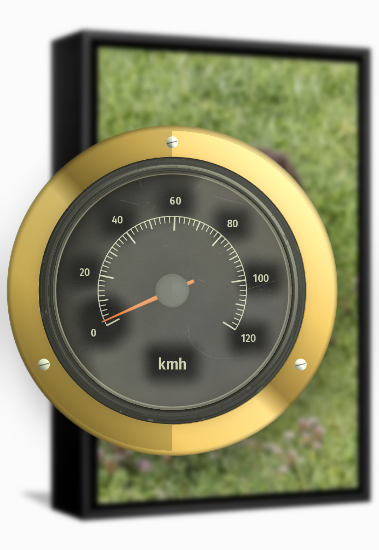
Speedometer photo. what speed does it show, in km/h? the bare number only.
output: 2
